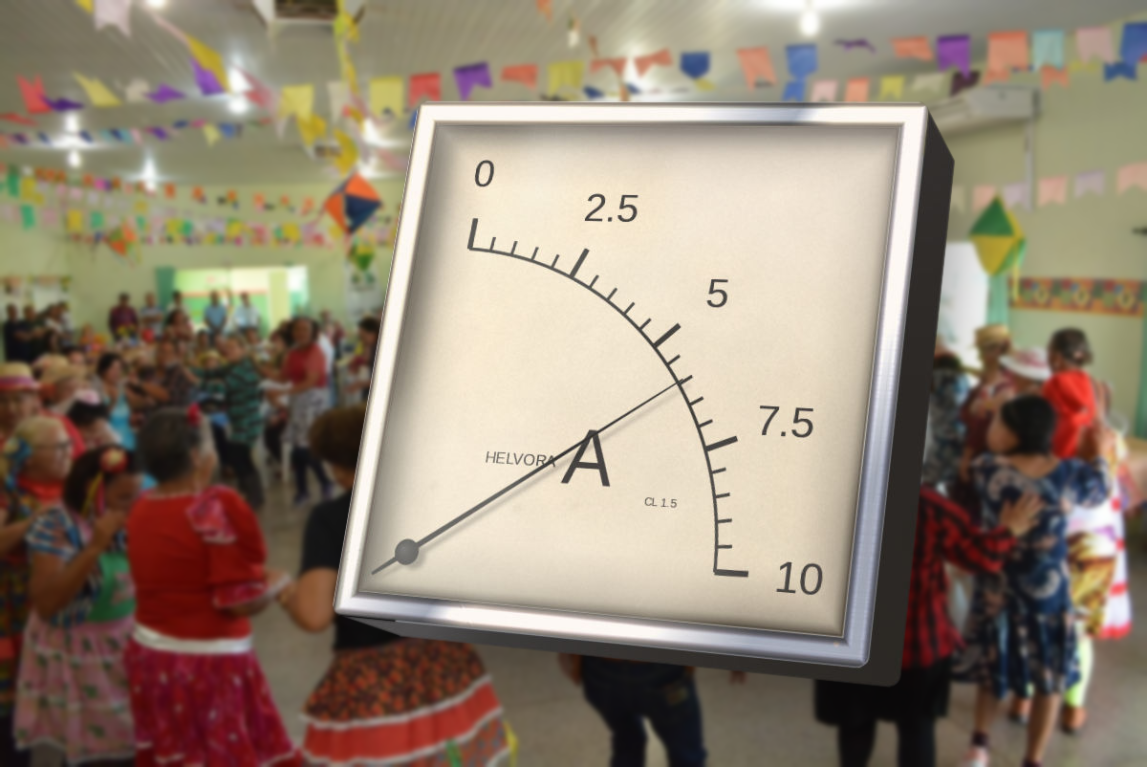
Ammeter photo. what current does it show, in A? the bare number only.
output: 6
